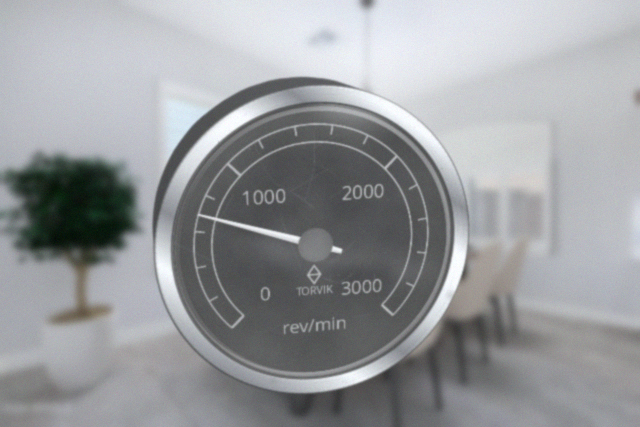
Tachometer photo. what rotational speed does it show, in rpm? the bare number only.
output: 700
